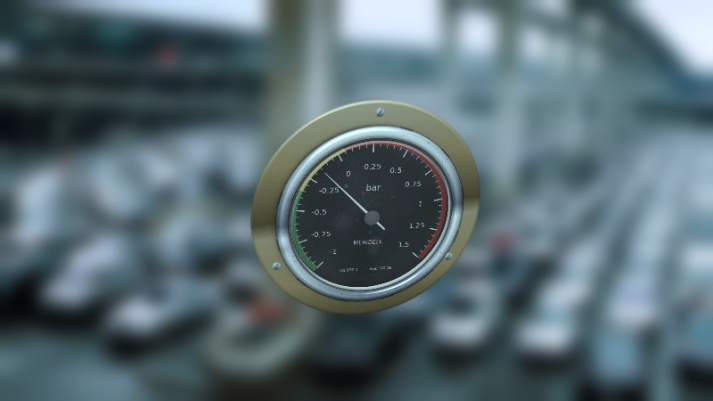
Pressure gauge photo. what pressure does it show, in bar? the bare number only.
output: -0.15
